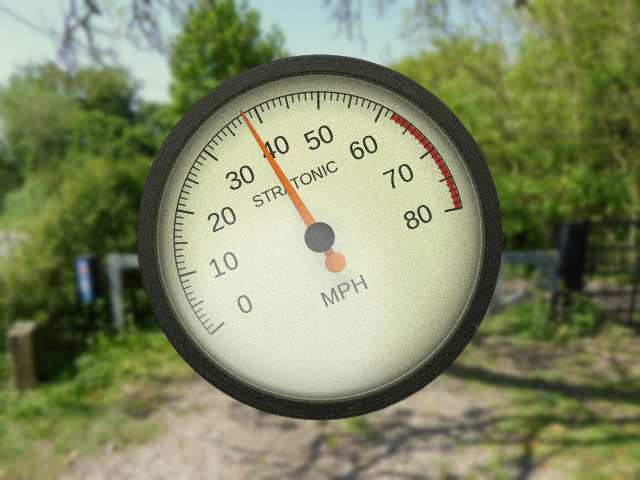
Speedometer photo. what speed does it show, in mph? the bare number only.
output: 38
